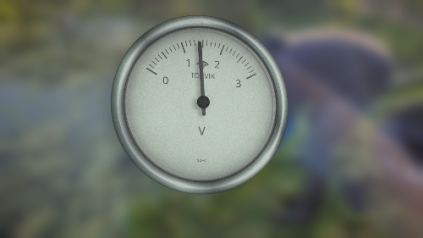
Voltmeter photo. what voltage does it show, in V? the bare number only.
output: 1.4
